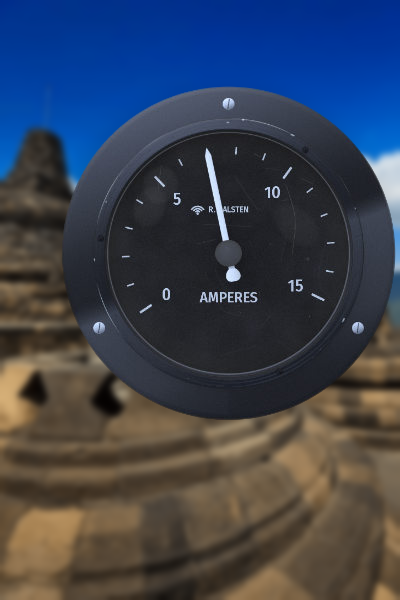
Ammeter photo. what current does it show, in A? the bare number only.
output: 7
